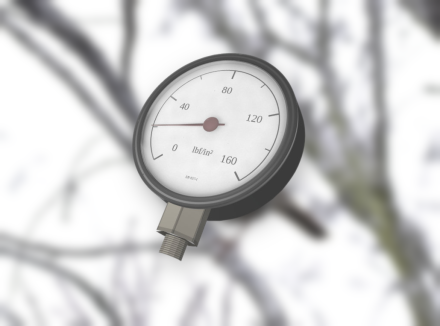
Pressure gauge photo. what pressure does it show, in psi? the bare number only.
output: 20
